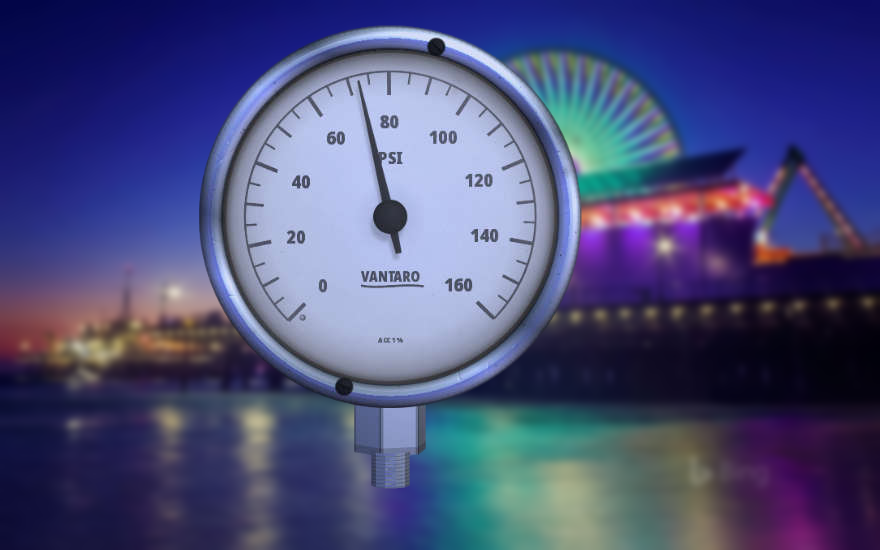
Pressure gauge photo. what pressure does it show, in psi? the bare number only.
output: 72.5
